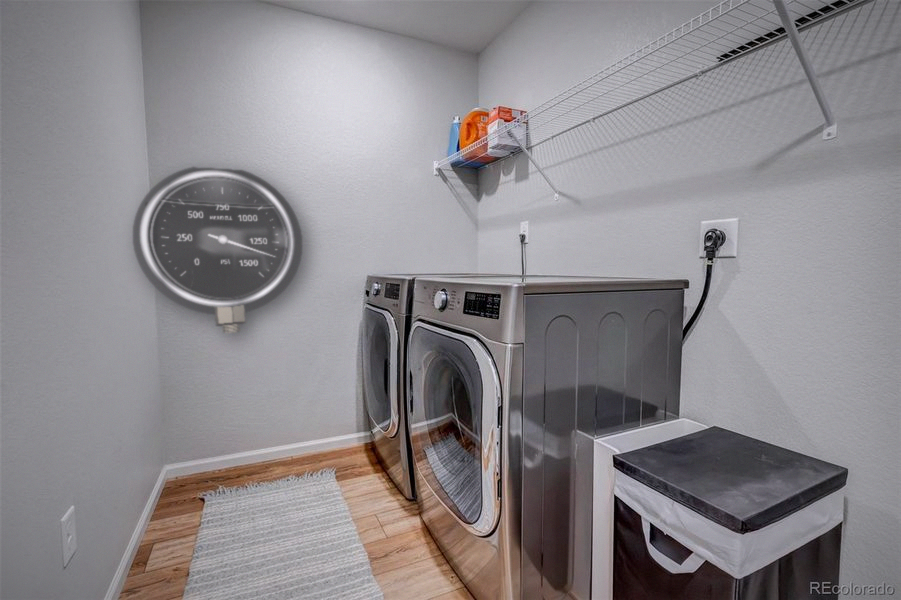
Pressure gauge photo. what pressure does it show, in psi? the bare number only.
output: 1350
